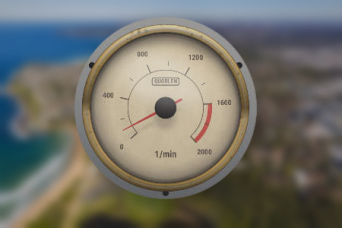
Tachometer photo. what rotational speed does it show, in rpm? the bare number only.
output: 100
